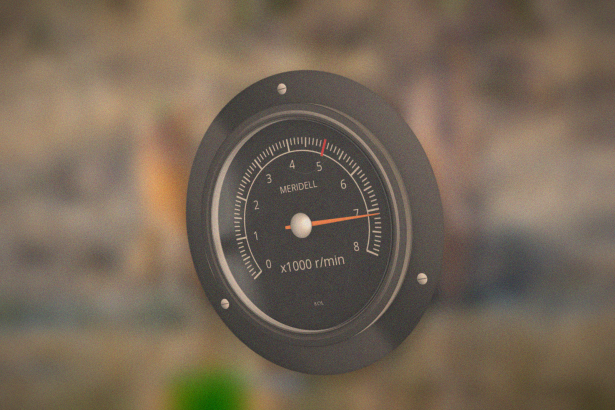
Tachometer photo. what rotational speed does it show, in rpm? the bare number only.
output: 7100
